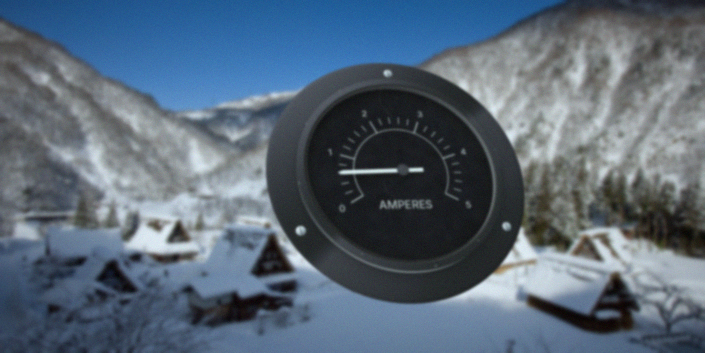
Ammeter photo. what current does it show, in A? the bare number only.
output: 0.6
